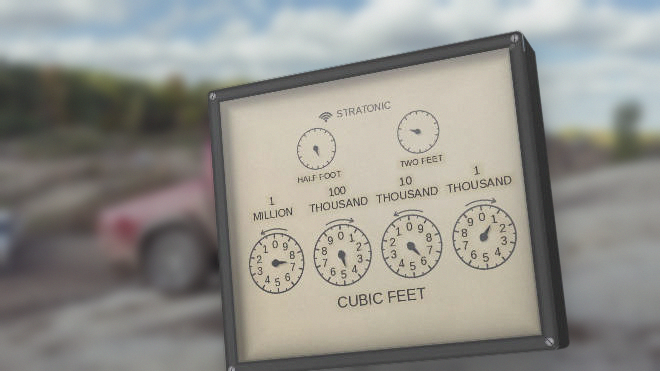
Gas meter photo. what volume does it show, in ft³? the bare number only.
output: 746100
